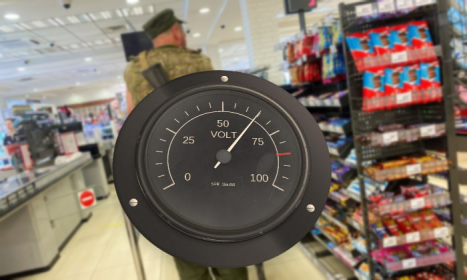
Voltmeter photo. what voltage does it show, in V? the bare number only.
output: 65
